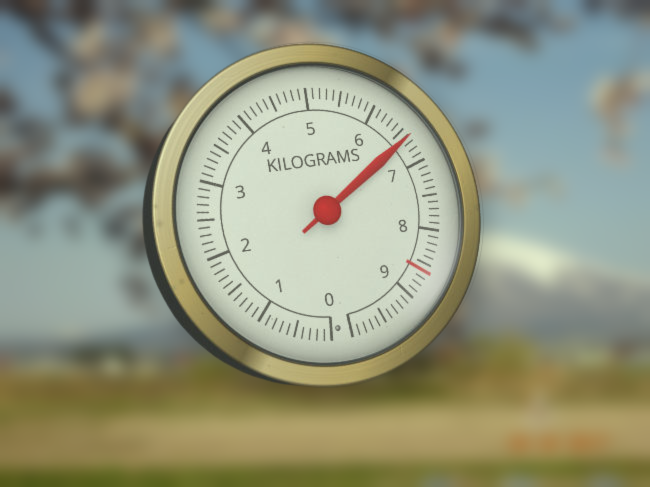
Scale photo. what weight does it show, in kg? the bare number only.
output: 6.6
